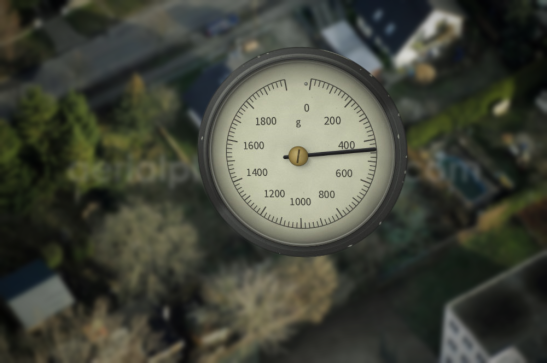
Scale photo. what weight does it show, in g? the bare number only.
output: 440
